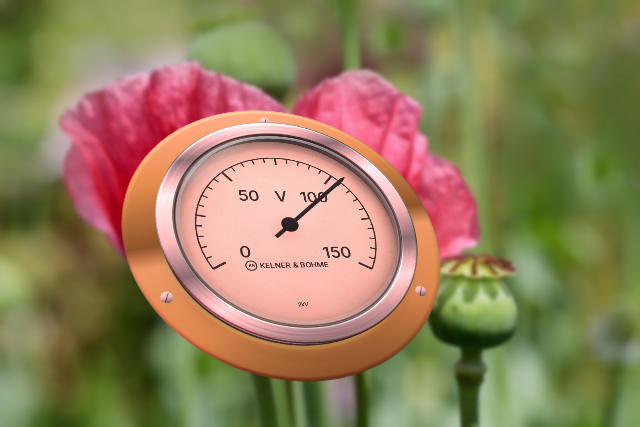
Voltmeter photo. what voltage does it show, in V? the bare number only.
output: 105
